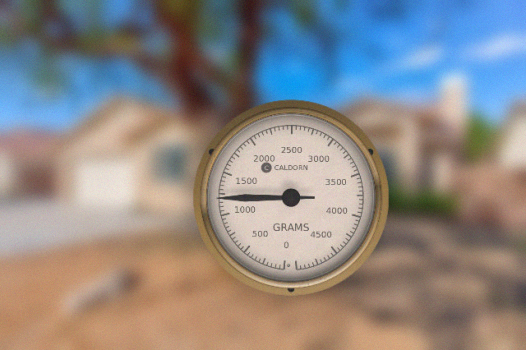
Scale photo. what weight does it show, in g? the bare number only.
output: 1200
